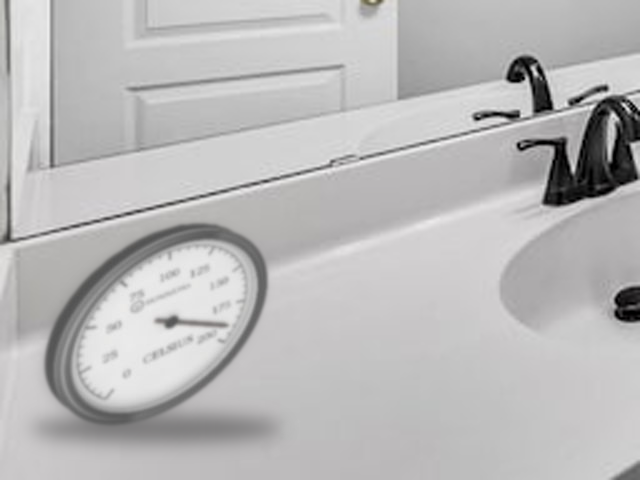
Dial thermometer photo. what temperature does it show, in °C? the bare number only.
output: 190
